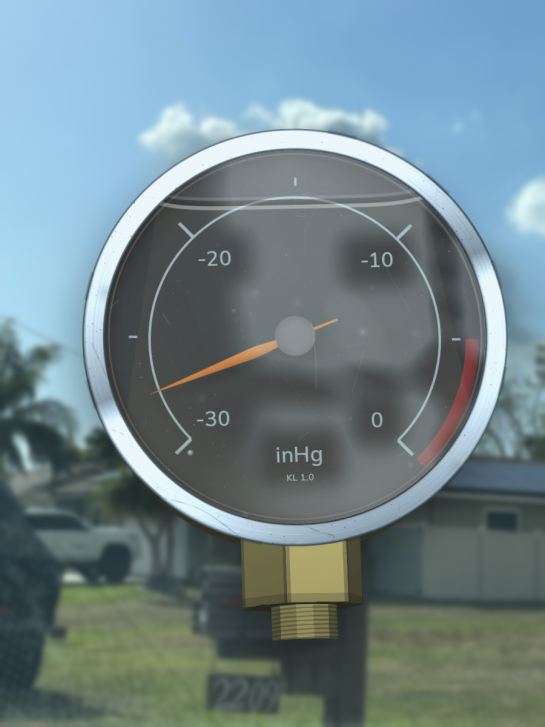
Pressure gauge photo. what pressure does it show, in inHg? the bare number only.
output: -27.5
